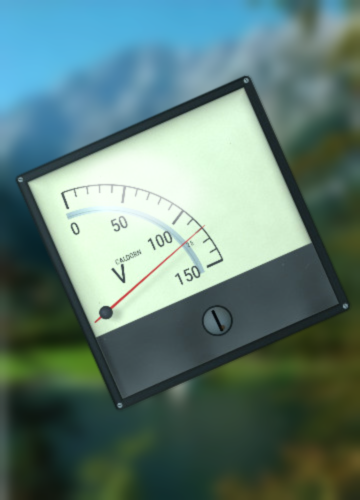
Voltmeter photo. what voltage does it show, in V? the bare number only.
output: 120
